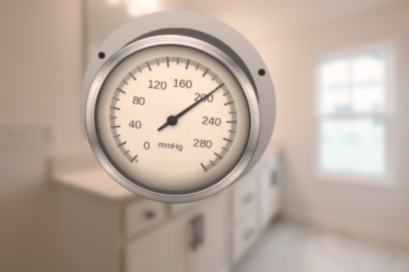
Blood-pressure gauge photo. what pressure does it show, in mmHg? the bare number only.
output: 200
